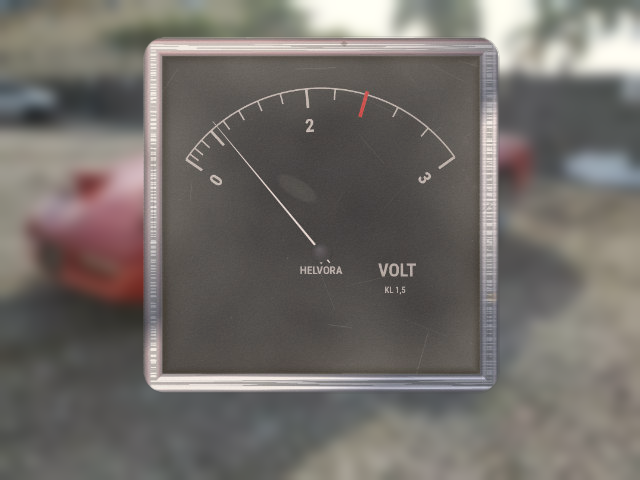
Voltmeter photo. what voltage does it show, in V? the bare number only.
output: 1.1
